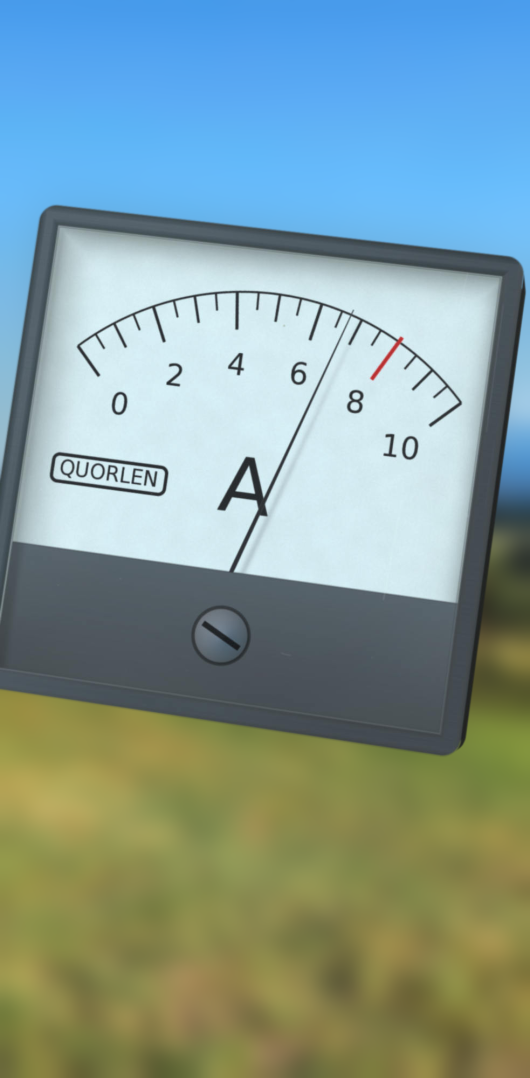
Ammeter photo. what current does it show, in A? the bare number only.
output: 6.75
